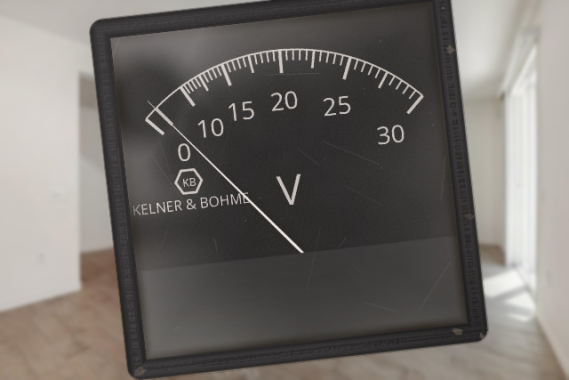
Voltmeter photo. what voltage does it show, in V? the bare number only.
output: 5
